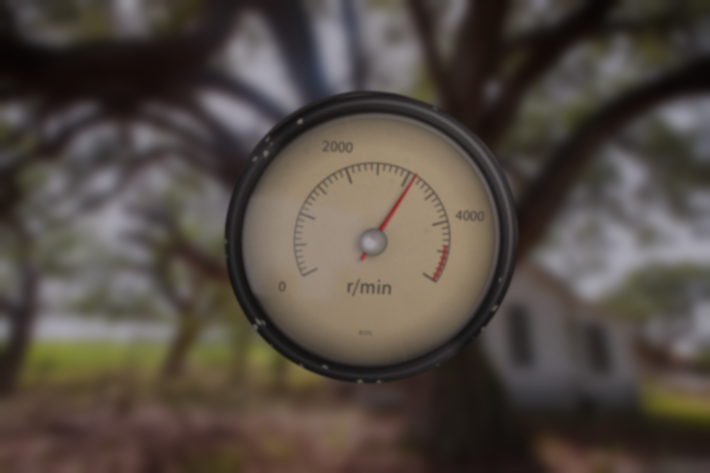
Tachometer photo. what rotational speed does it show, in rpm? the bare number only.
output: 3100
